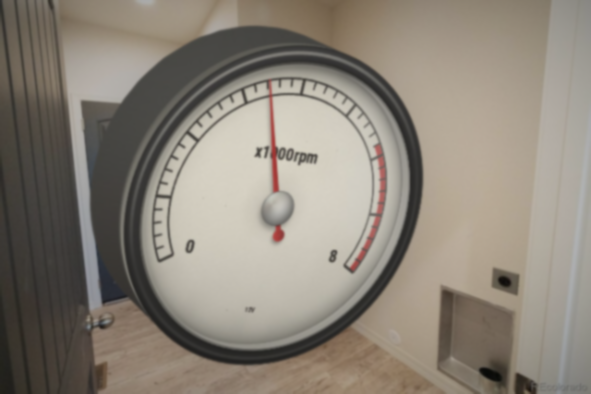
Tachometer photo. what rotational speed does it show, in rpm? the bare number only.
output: 3400
